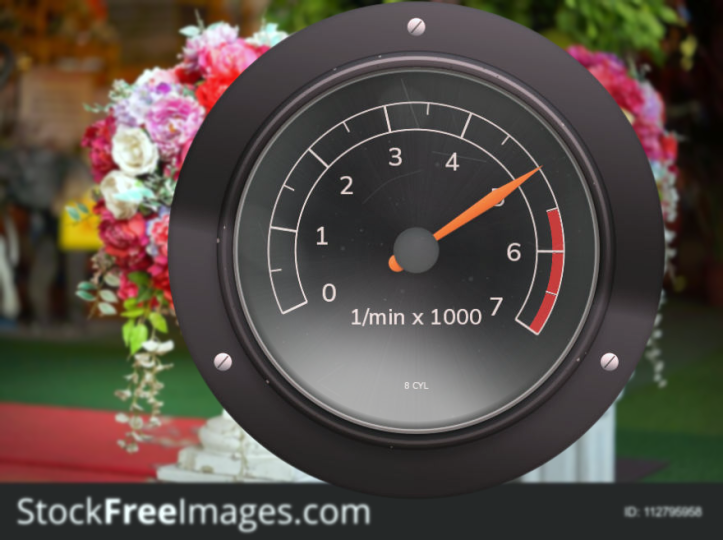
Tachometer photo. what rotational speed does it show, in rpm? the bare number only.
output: 5000
